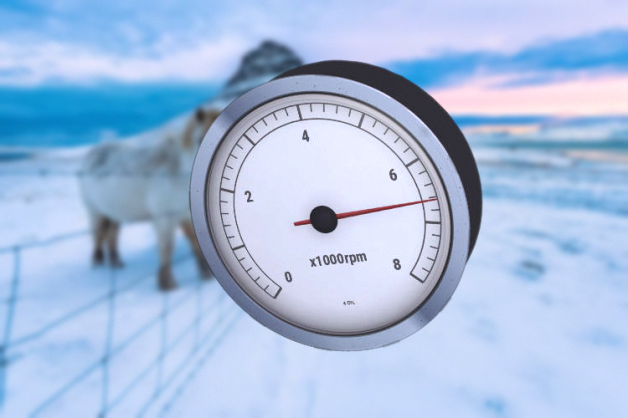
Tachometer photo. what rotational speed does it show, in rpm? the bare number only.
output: 6600
